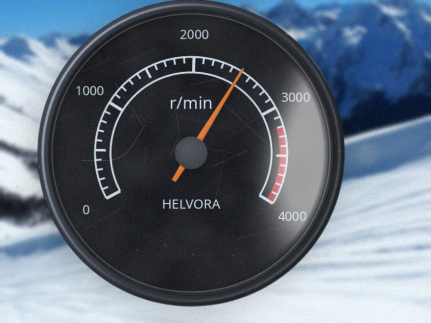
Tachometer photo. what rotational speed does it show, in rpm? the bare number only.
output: 2500
